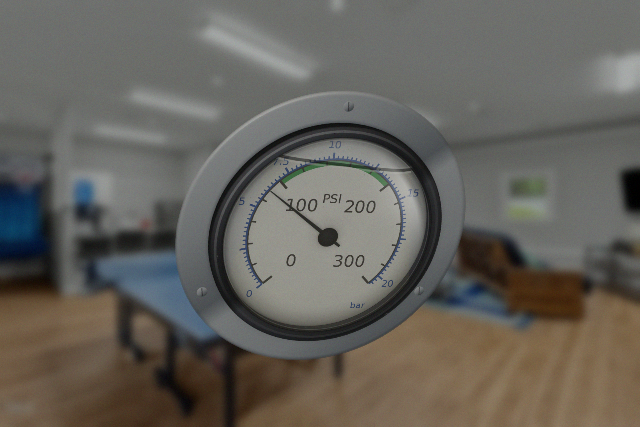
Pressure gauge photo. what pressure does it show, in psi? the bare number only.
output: 90
